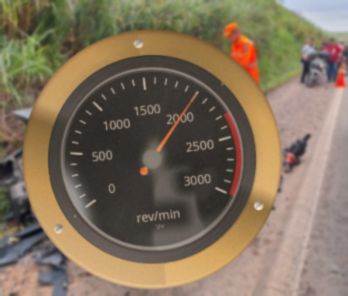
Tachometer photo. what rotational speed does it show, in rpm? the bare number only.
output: 2000
